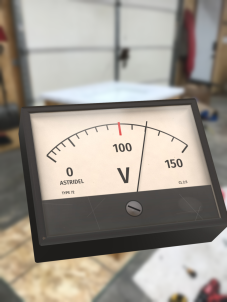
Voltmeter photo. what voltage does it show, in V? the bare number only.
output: 120
